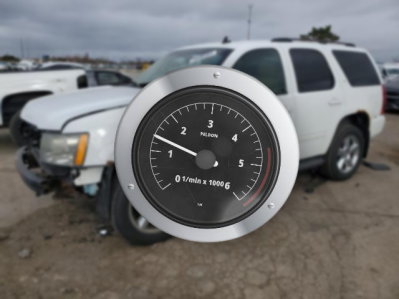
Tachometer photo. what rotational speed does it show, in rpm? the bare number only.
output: 1400
